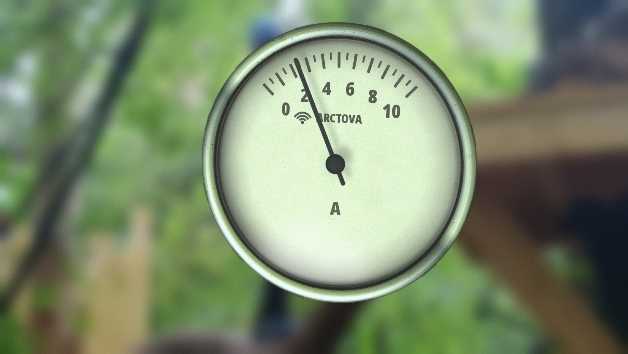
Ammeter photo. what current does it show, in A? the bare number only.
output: 2.5
